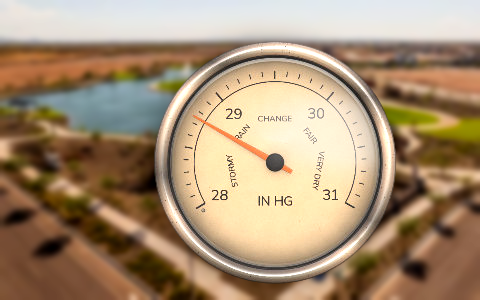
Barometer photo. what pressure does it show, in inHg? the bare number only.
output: 28.75
